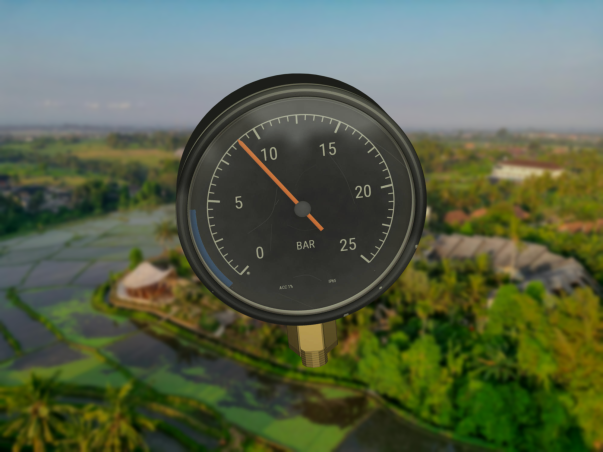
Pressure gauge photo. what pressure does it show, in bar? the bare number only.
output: 9
